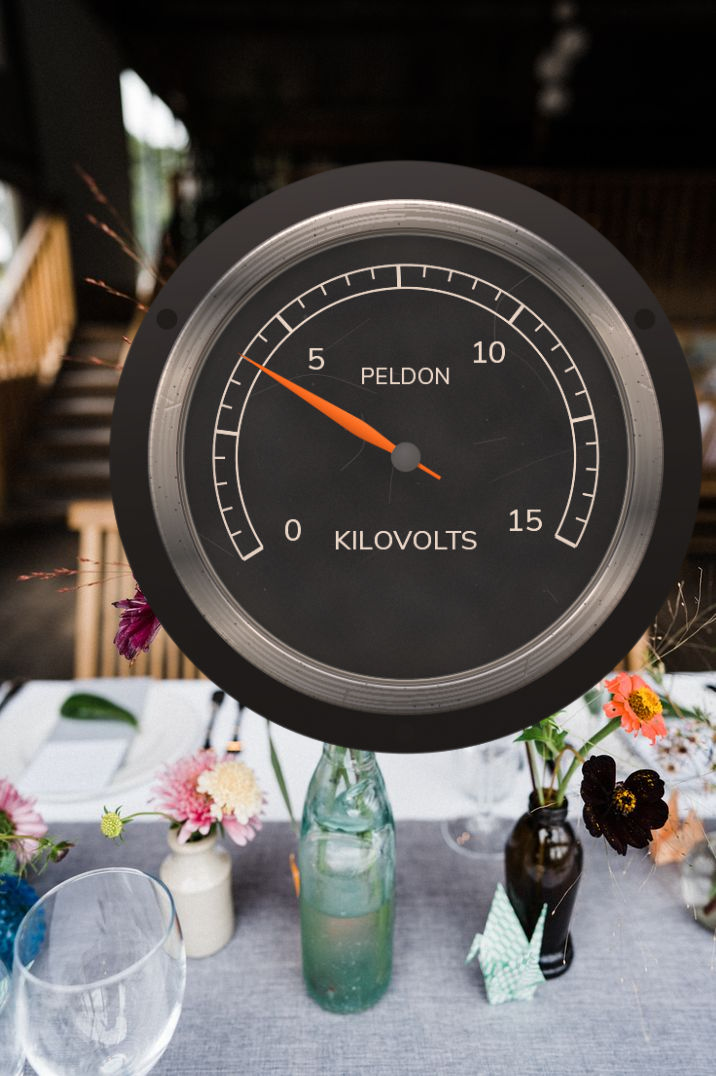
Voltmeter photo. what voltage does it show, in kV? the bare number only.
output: 4
